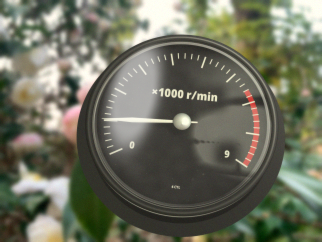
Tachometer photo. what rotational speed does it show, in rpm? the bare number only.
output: 1000
